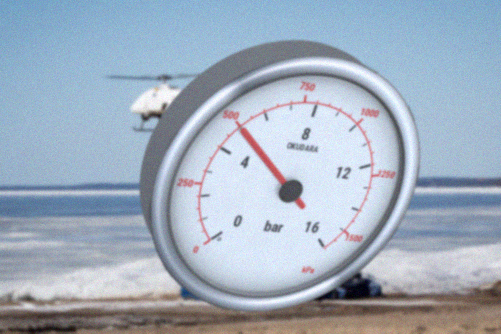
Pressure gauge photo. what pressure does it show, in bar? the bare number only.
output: 5
